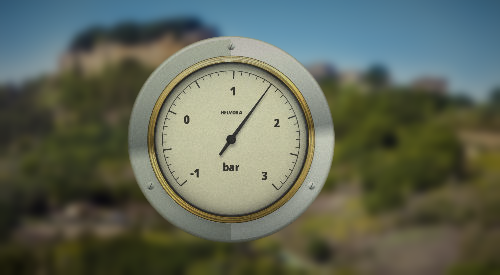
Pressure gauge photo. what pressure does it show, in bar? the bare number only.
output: 1.5
